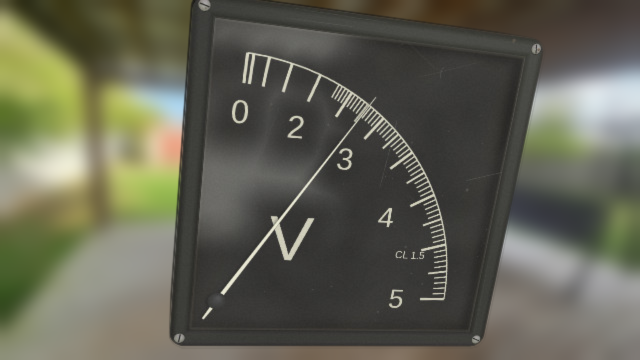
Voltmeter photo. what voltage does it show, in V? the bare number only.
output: 2.75
